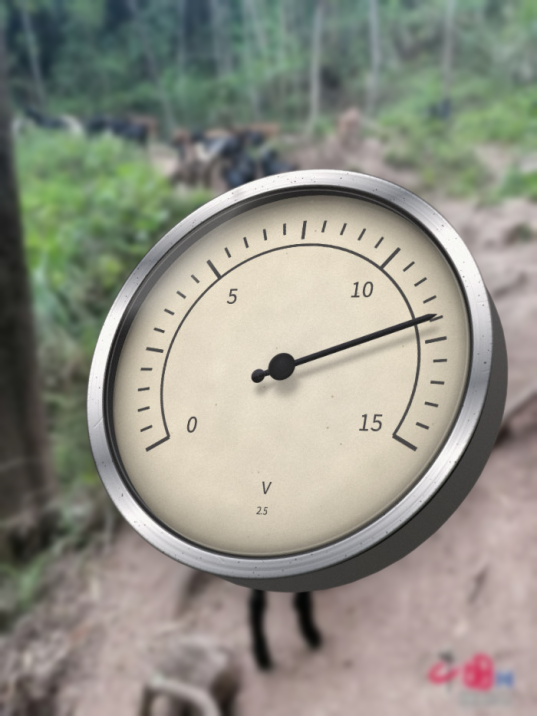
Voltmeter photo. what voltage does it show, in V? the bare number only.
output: 12
